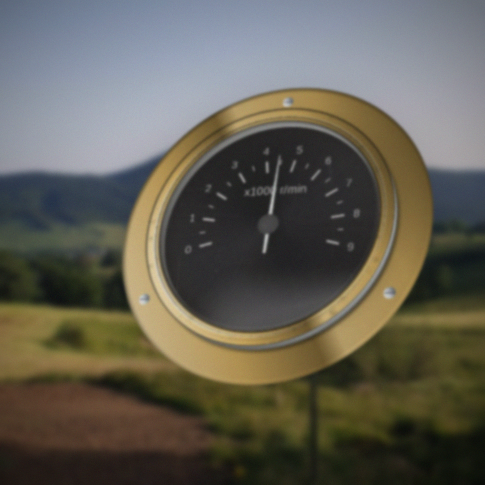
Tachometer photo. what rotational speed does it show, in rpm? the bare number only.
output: 4500
